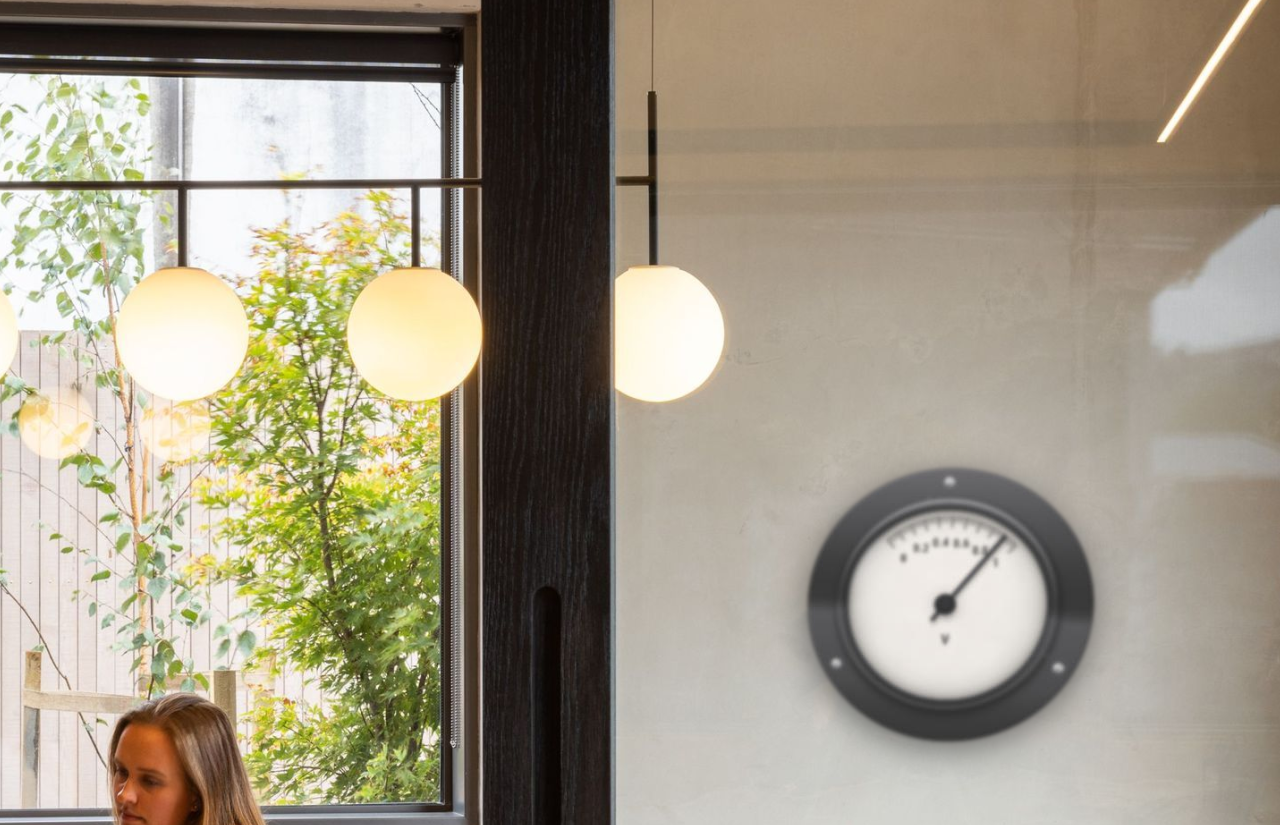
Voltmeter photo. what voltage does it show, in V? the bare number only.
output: 0.9
